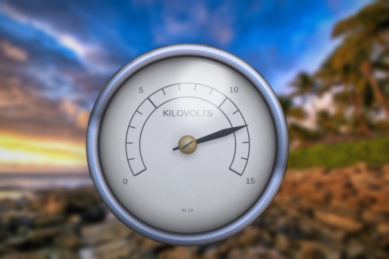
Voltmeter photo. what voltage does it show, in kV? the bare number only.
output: 12
